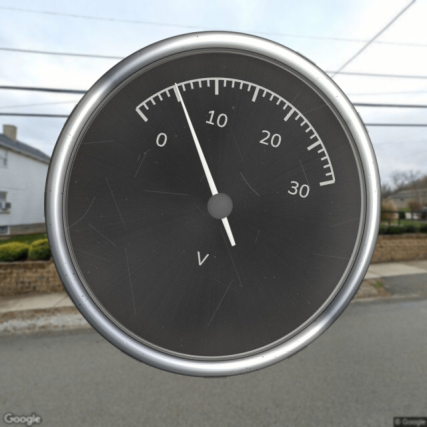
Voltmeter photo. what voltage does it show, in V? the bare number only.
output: 5
